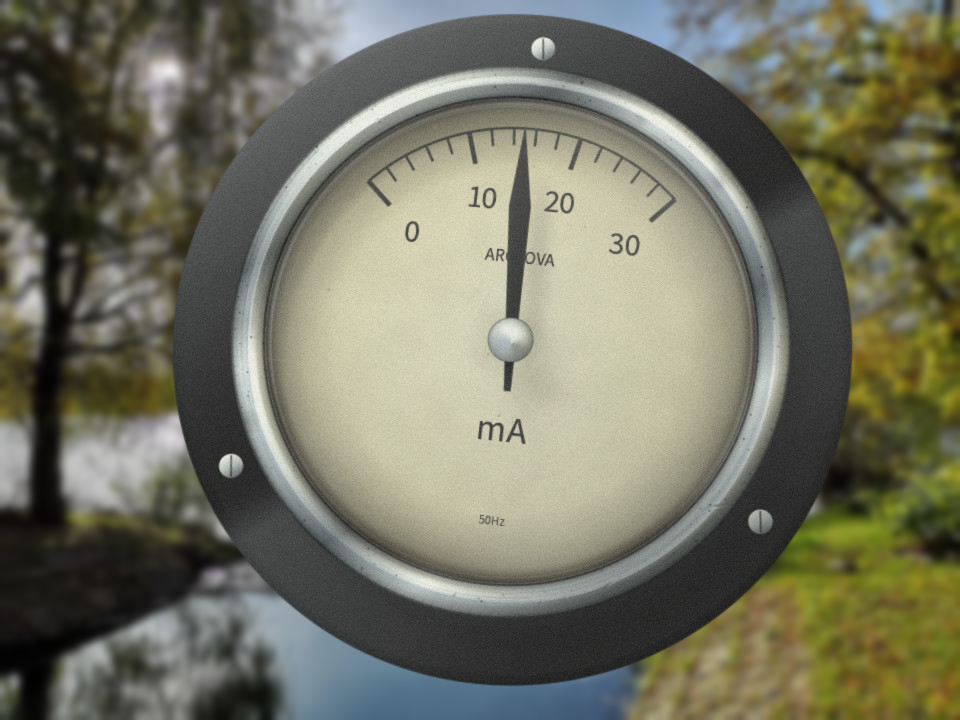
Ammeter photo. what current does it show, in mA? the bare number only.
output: 15
